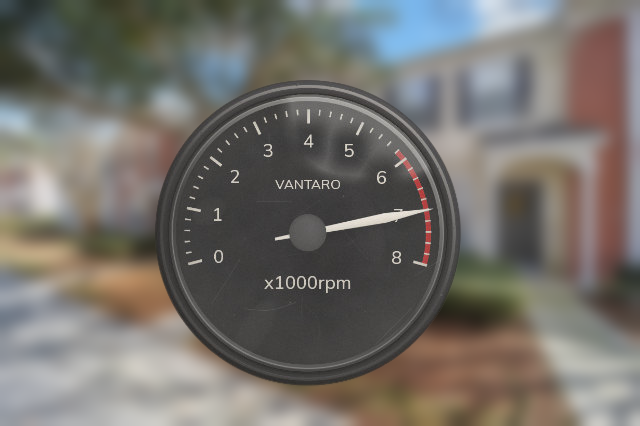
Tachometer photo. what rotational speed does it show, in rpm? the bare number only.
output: 7000
